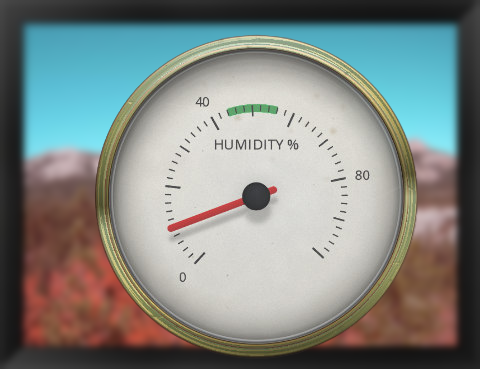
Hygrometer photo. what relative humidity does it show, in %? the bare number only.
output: 10
